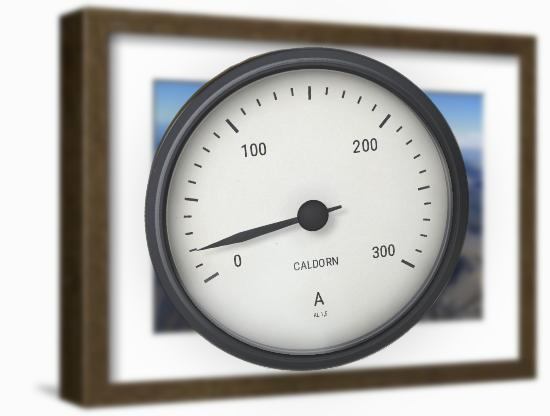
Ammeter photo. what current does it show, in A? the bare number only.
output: 20
